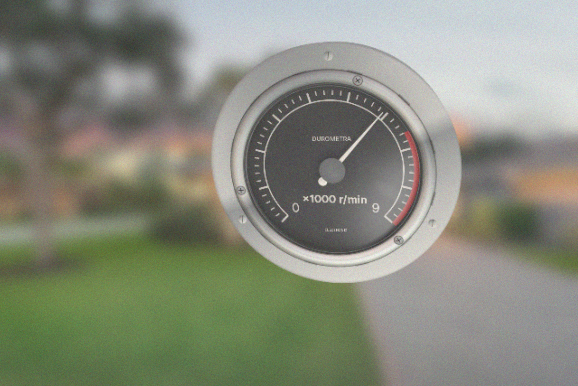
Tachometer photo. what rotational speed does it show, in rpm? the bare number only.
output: 5900
